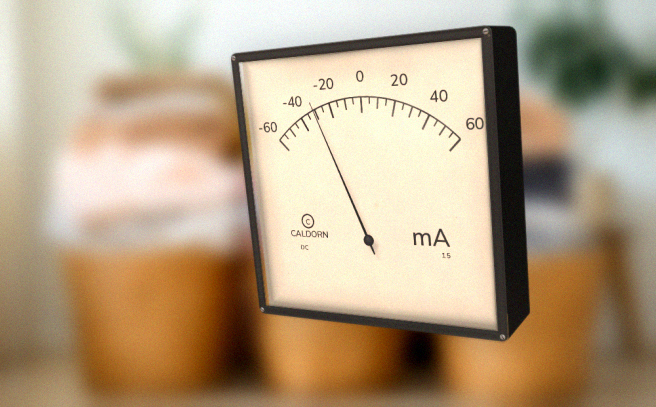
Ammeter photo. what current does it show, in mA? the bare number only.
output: -30
